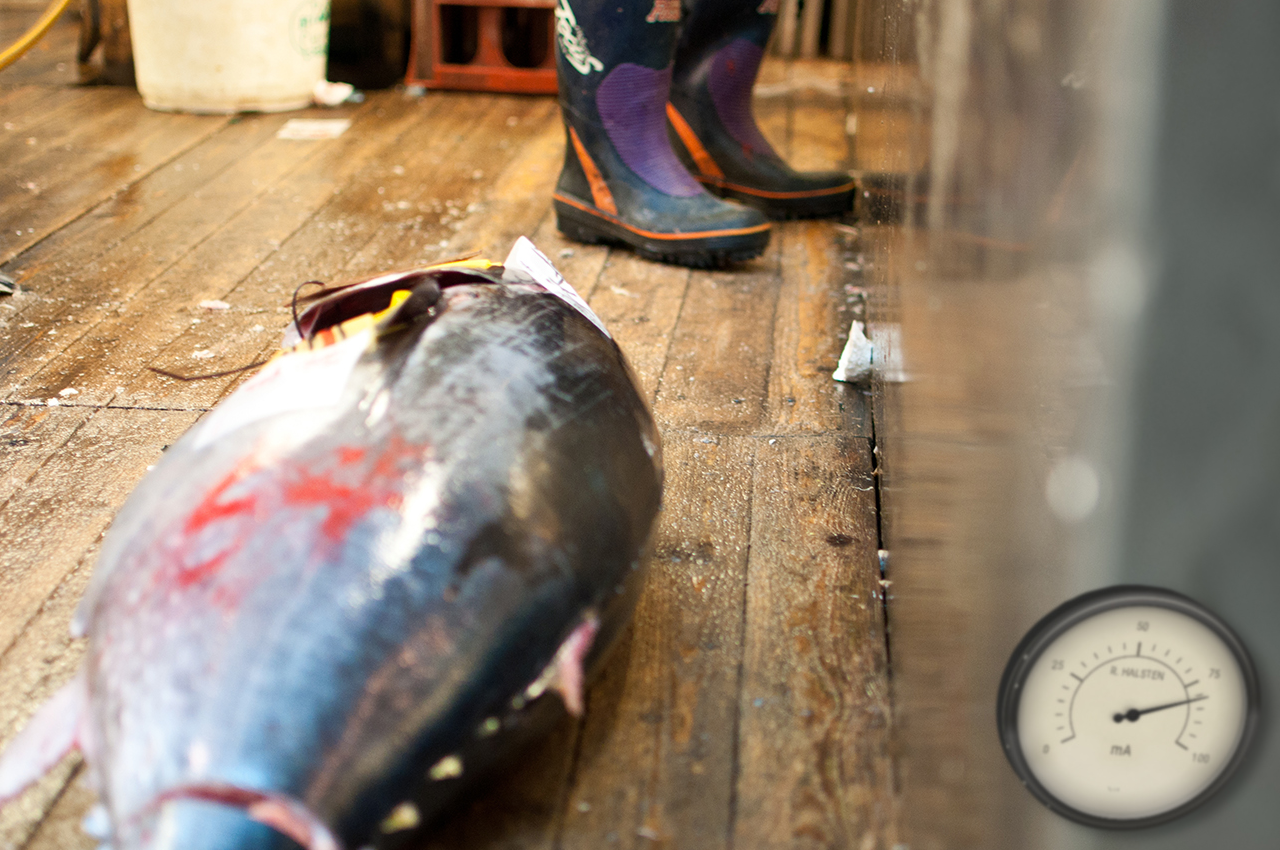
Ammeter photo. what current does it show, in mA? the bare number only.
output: 80
